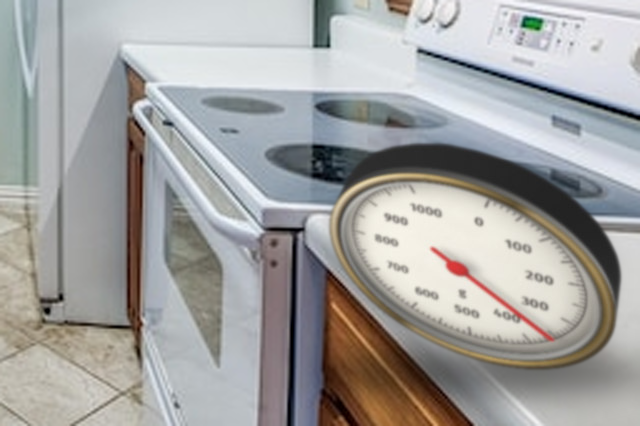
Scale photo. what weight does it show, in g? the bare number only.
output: 350
